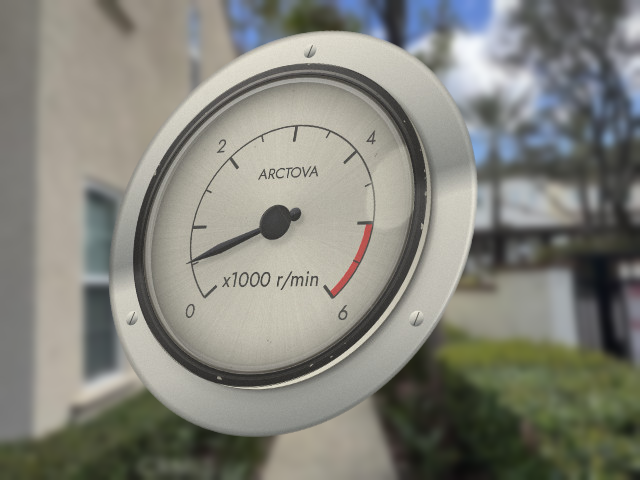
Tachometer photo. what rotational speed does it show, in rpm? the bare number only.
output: 500
